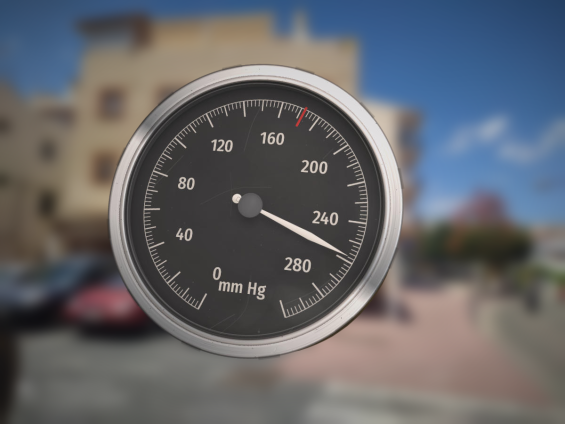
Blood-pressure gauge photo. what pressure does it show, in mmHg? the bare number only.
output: 258
